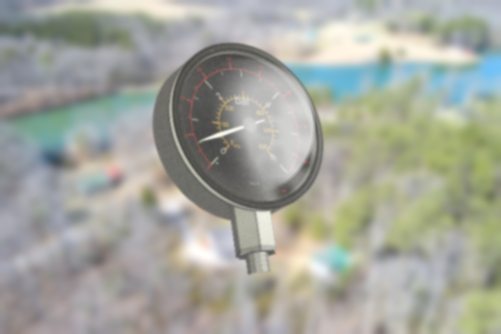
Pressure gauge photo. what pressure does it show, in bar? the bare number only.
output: 0.5
